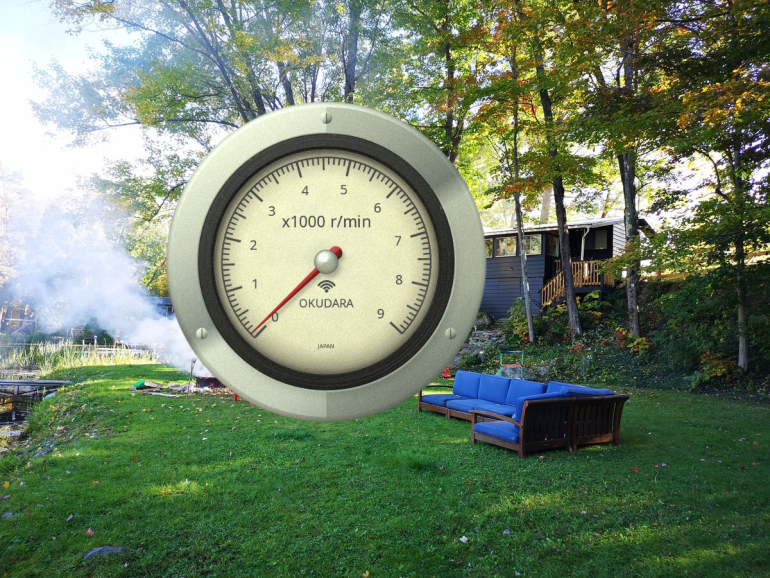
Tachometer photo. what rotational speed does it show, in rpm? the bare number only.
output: 100
